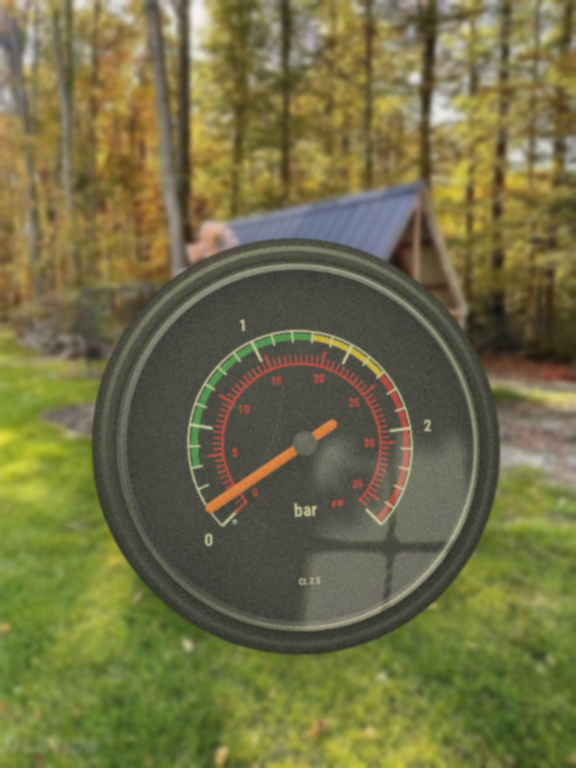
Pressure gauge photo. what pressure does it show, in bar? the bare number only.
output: 0.1
